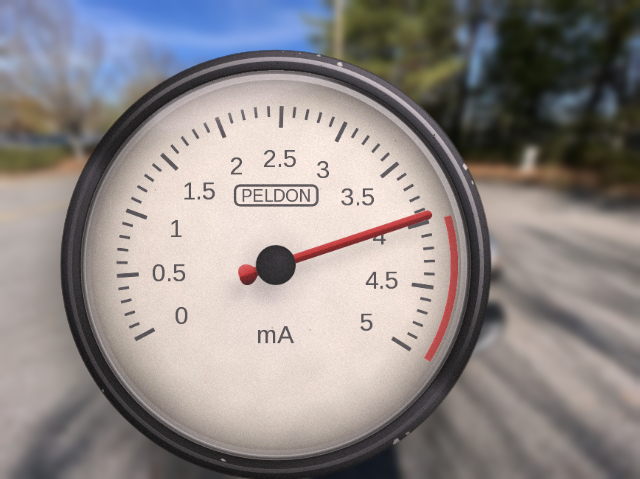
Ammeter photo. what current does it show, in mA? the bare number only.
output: 3.95
